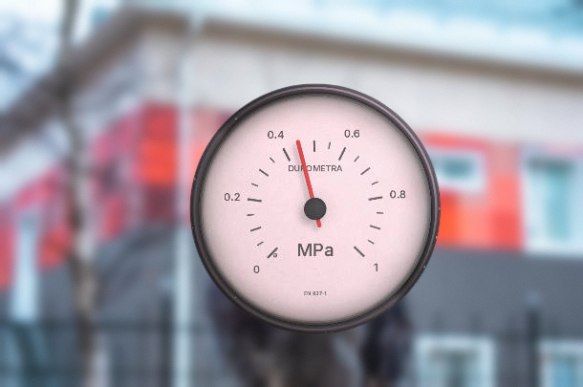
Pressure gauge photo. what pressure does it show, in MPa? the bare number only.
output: 0.45
